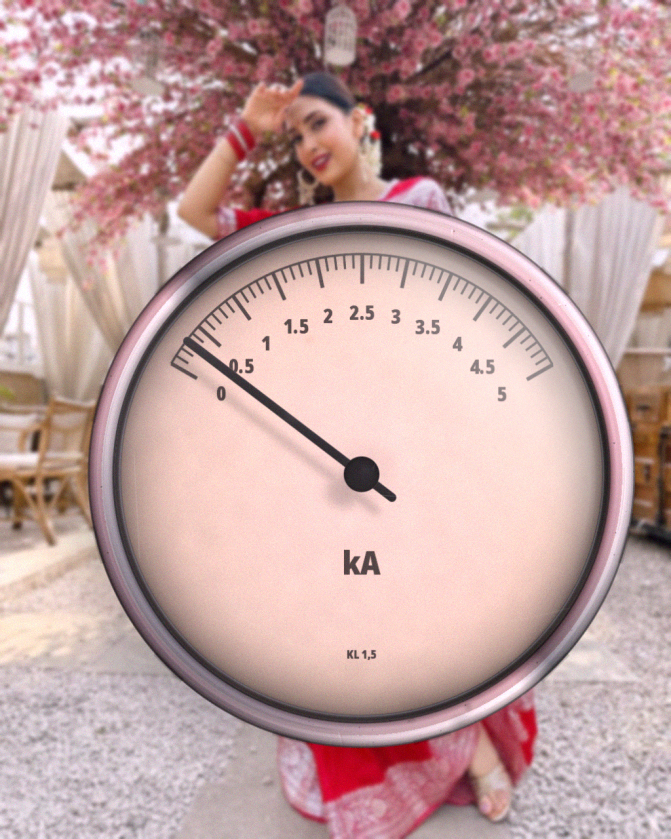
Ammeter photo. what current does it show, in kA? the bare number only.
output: 0.3
